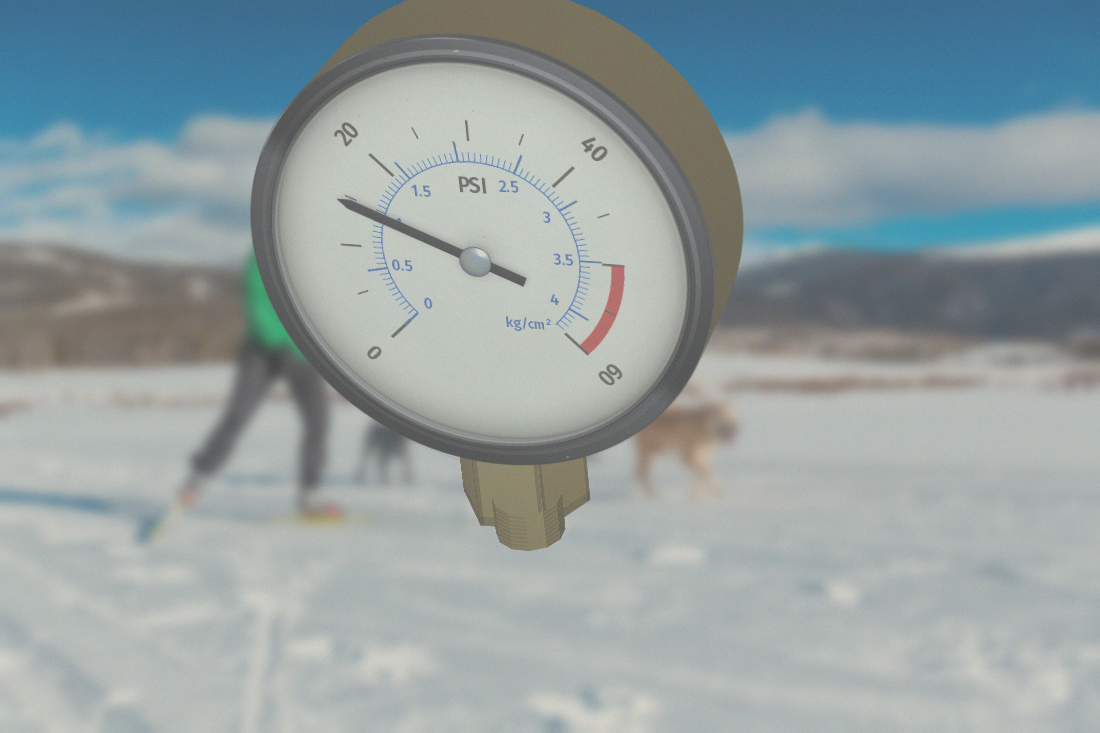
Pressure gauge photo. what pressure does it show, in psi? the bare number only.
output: 15
